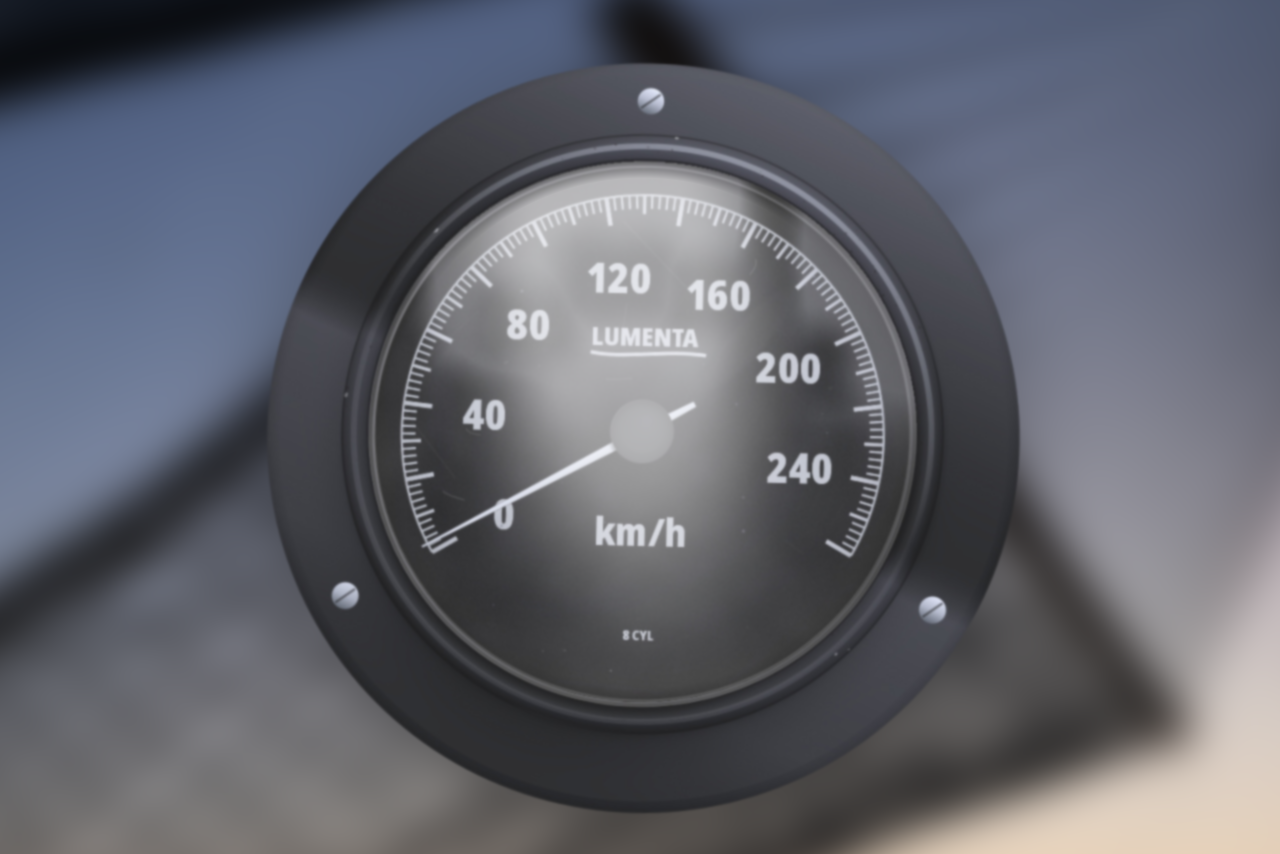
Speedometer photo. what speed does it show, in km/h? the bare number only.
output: 2
